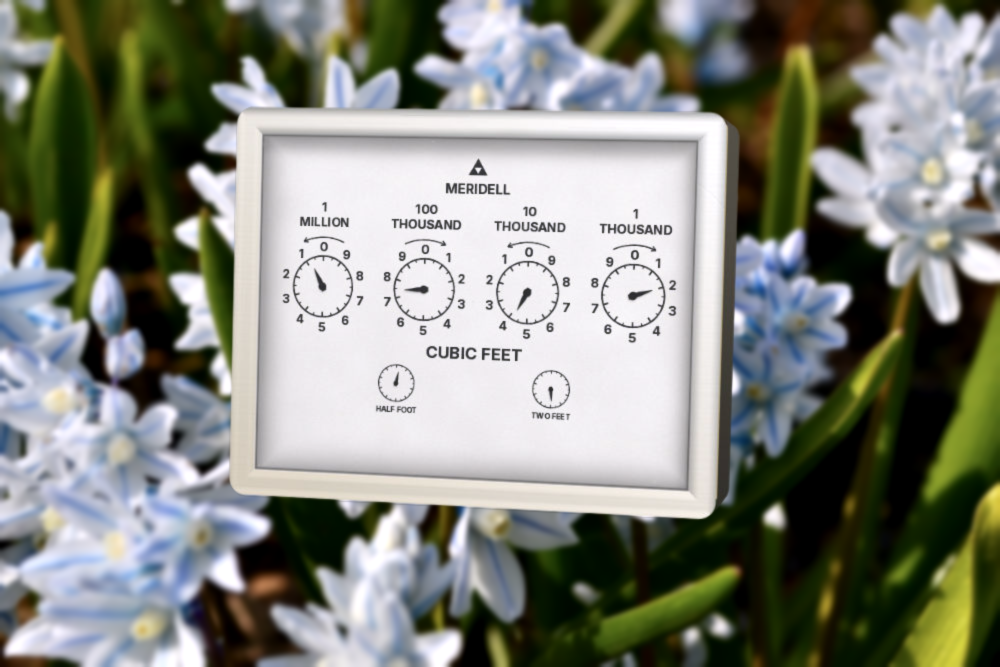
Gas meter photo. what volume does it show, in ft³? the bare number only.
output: 74200
